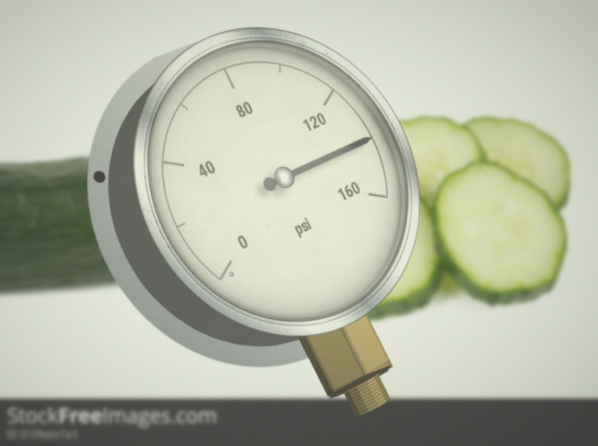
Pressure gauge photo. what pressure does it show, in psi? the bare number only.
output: 140
